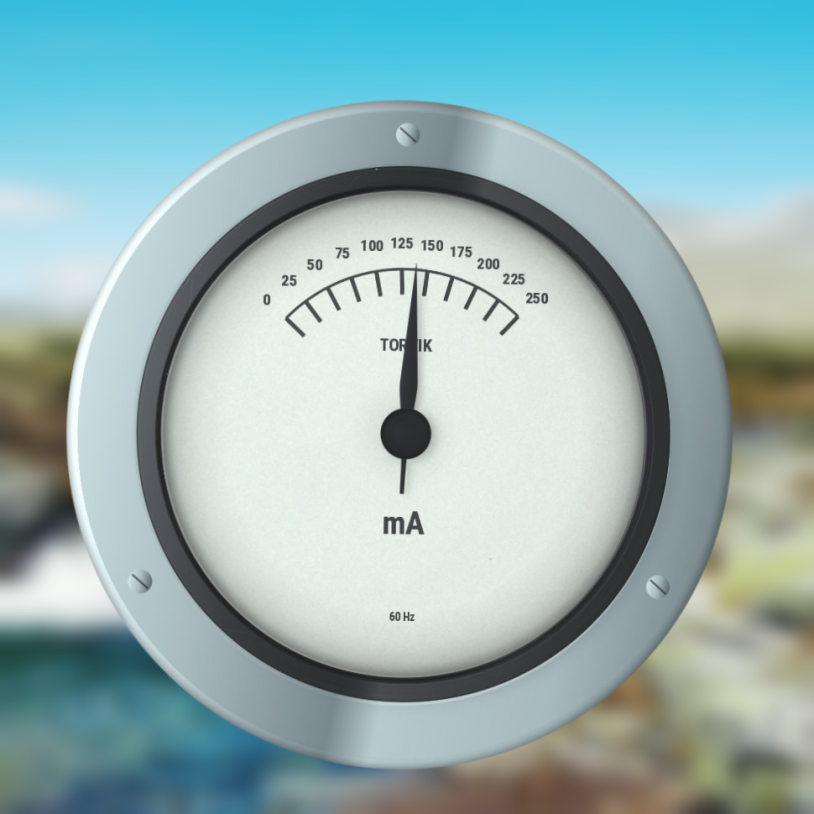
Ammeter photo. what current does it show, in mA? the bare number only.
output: 137.5
